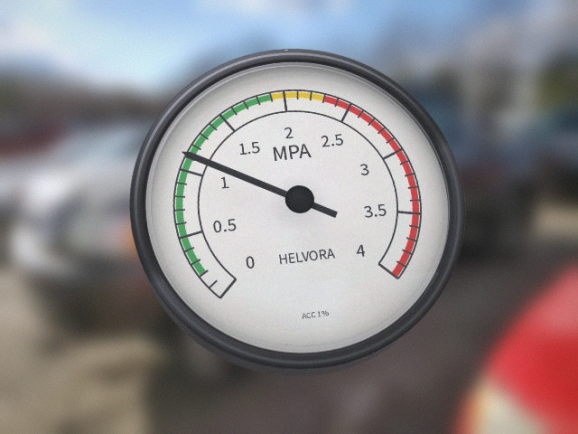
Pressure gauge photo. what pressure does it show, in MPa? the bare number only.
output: 1.1
